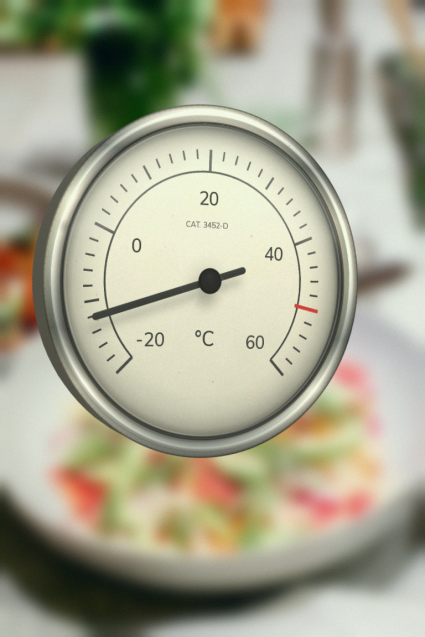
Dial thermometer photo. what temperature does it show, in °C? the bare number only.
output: -12
